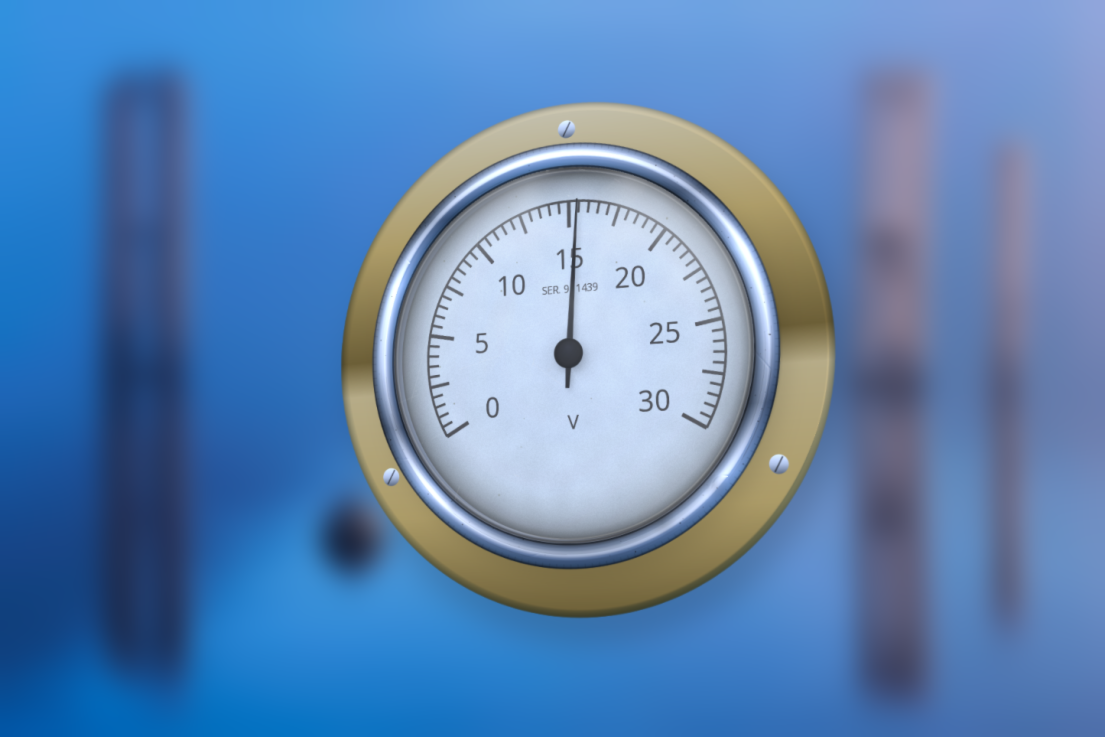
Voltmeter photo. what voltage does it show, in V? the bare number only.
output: 15.5
